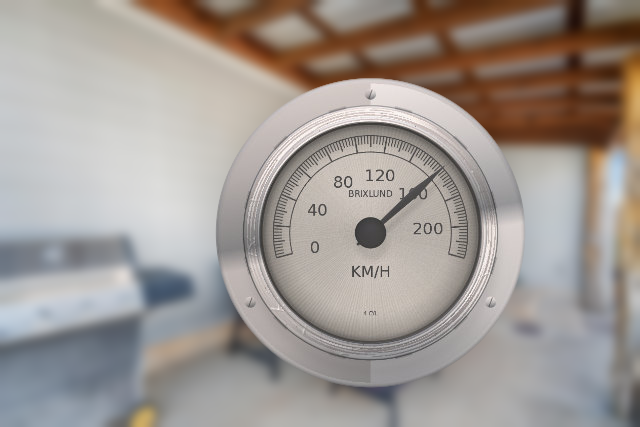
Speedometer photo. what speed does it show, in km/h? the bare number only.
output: 160
